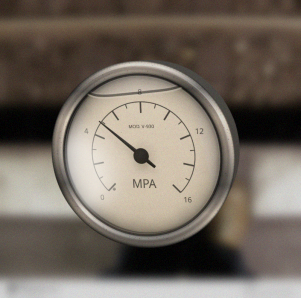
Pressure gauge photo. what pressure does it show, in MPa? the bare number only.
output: 5
